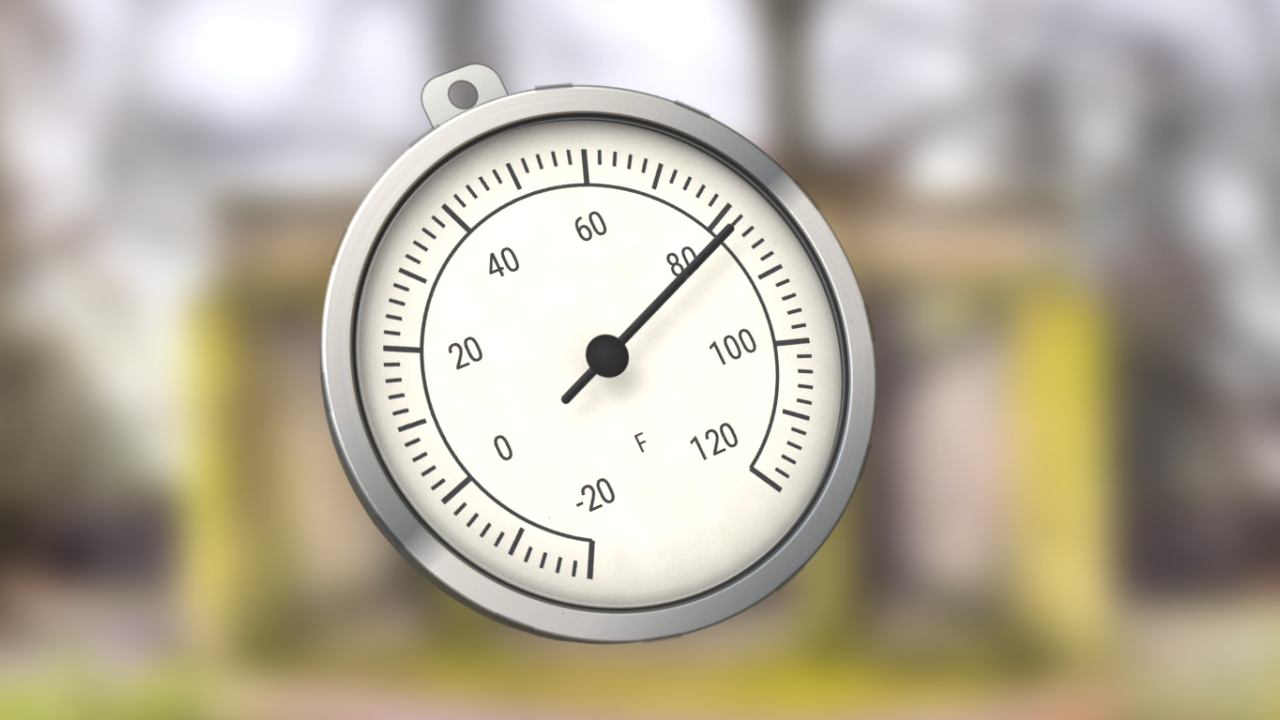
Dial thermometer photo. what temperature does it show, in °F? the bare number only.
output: 82
